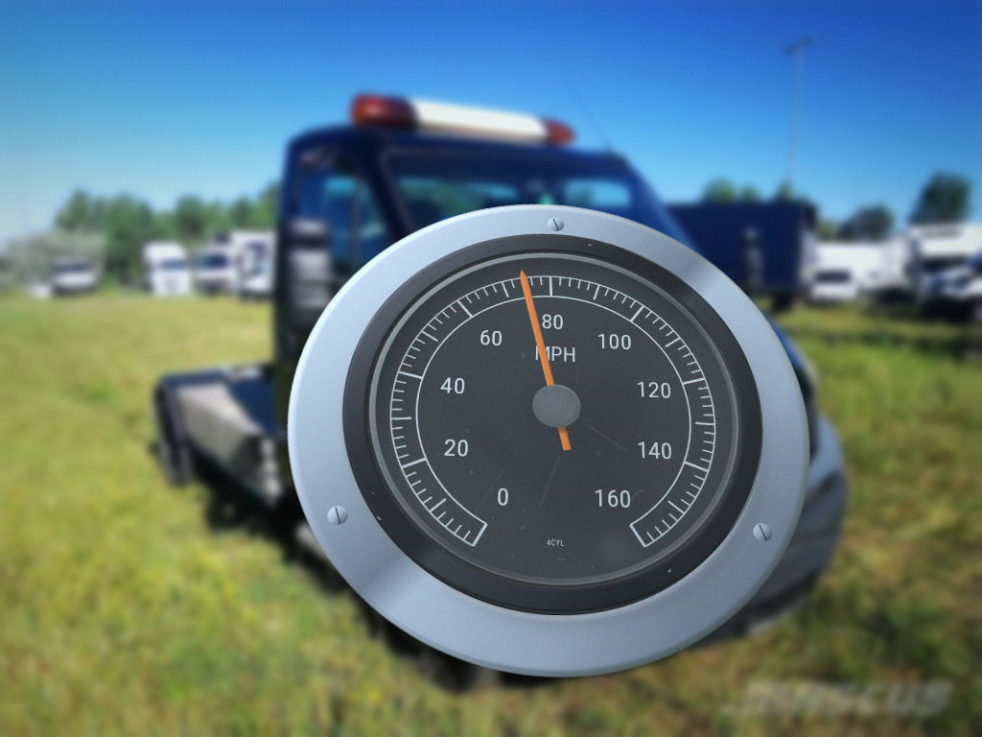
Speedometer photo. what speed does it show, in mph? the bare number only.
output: 74
